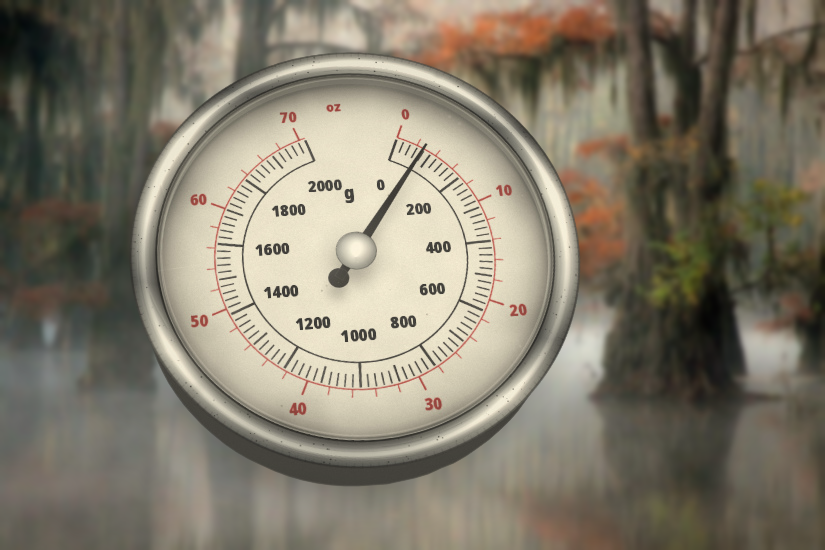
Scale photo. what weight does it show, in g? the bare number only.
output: 80
